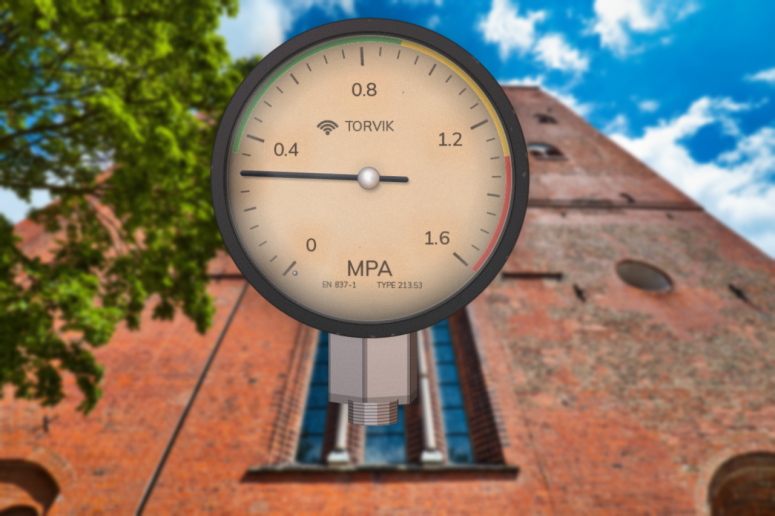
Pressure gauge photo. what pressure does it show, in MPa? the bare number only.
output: 0.3
